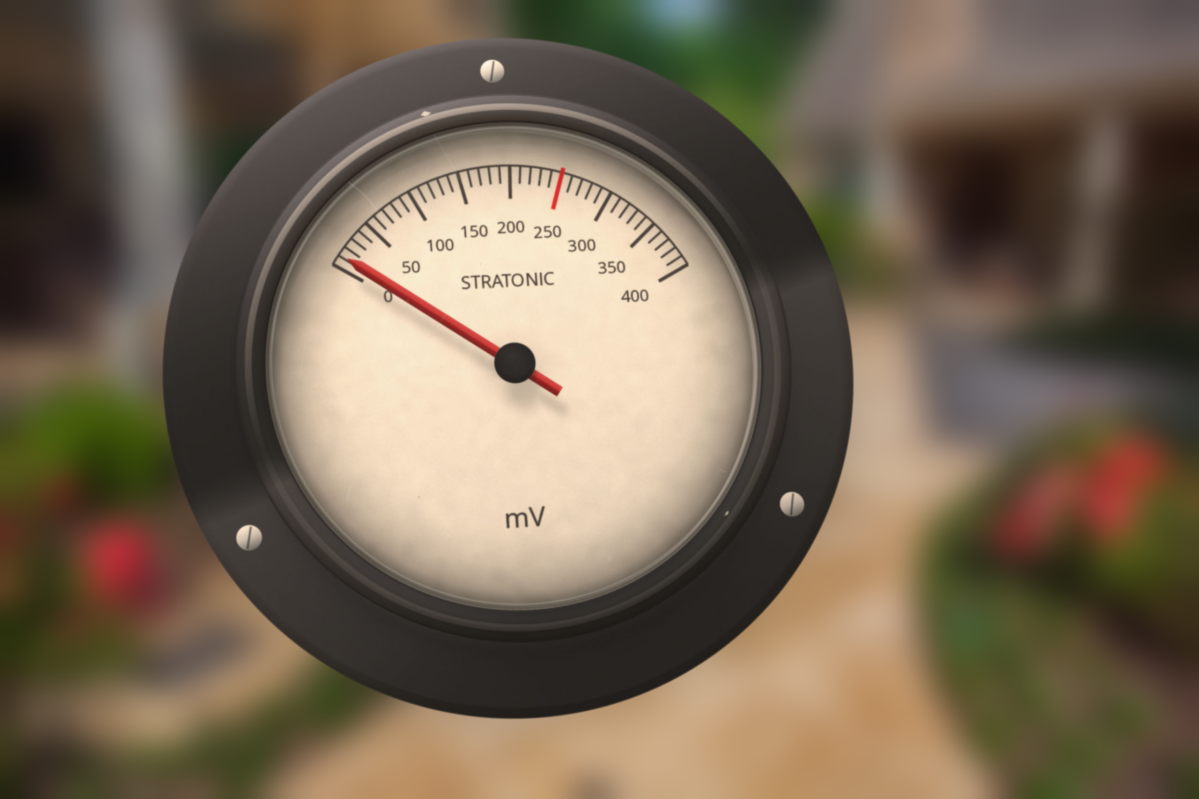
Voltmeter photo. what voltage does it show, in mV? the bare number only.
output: 10
